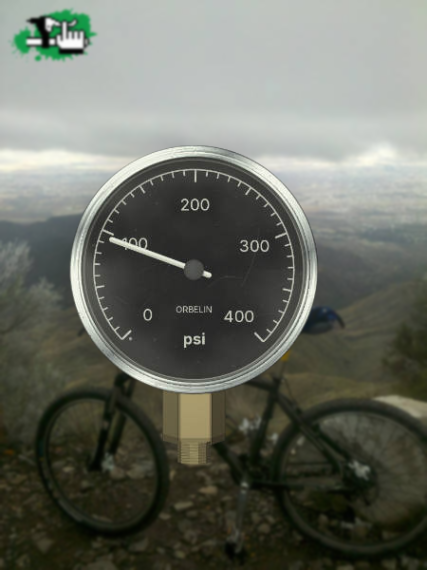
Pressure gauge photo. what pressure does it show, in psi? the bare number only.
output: 95
